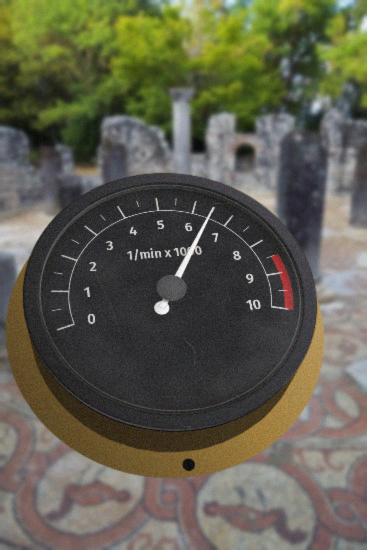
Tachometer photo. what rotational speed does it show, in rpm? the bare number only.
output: 6500
